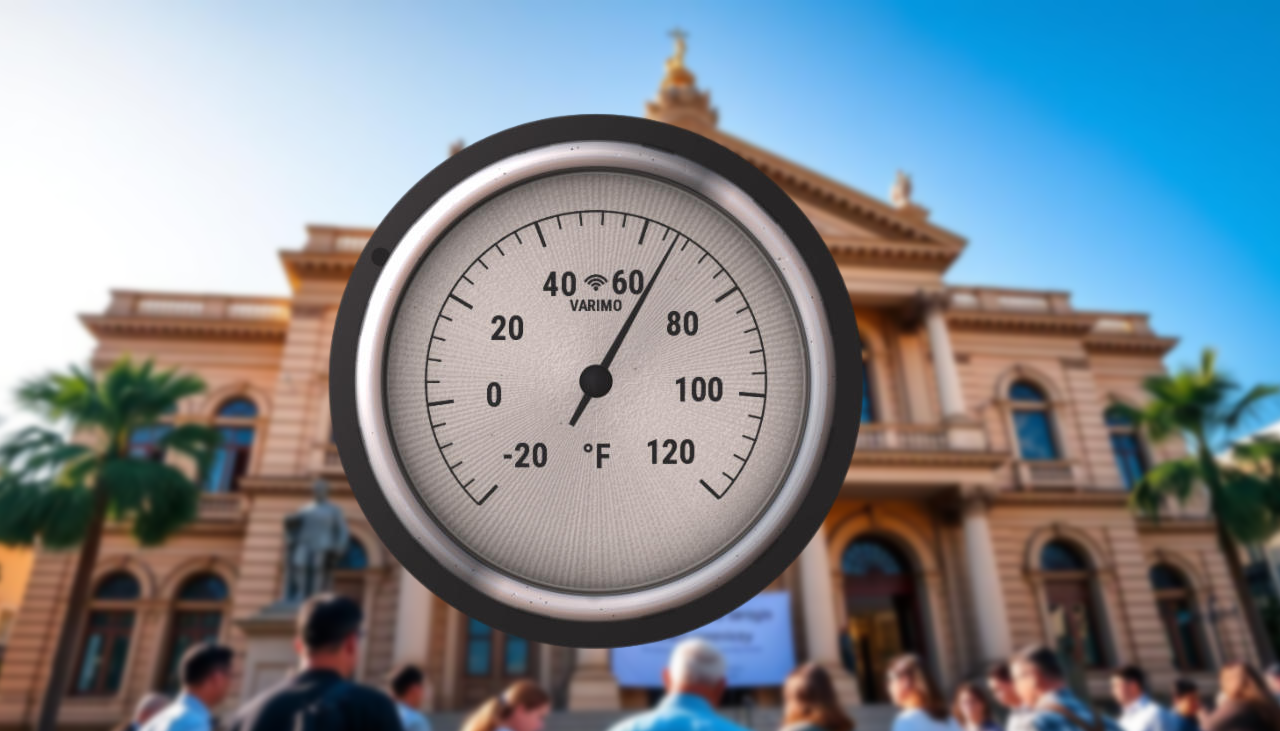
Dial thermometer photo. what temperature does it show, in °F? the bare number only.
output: 66
